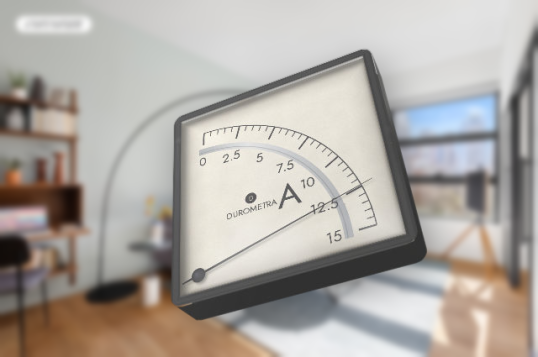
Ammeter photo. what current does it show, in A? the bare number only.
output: 12.5
